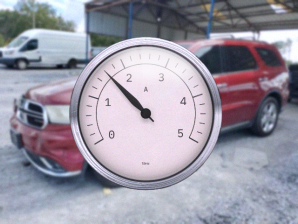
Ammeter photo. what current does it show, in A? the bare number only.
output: 1.6
